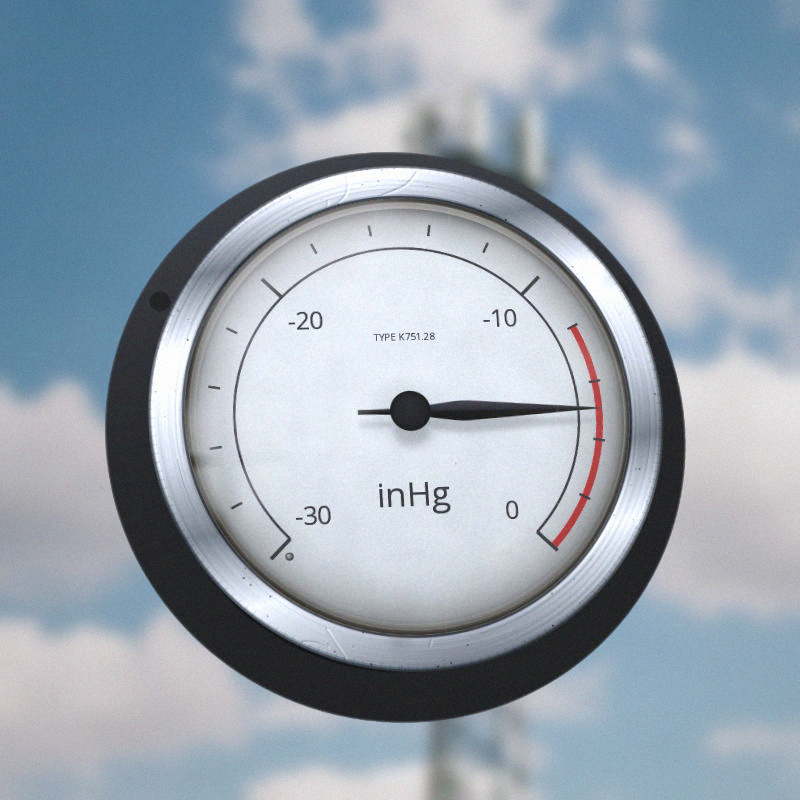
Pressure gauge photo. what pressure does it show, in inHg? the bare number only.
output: -5
